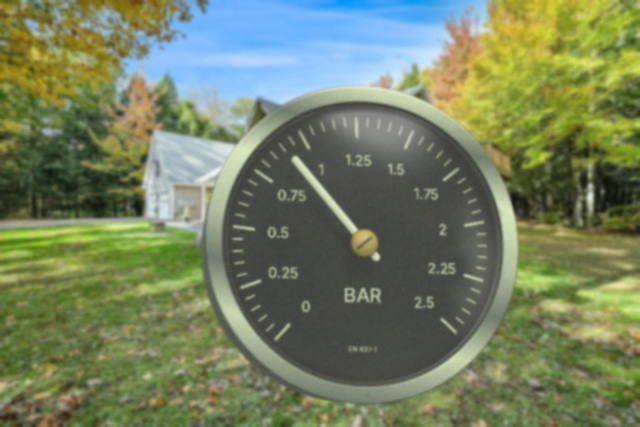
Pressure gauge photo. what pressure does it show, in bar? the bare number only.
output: 0.9
